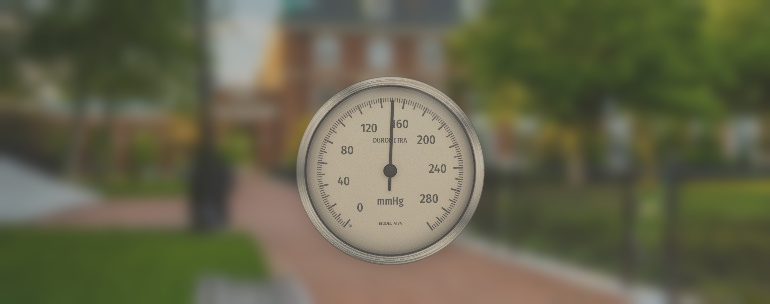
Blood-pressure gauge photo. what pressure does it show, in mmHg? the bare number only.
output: 150
